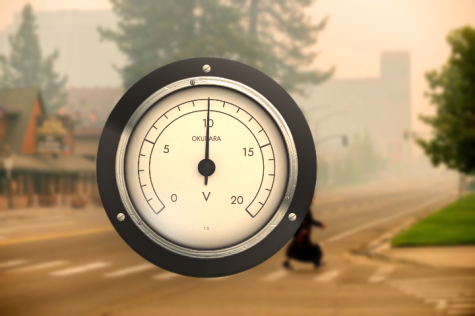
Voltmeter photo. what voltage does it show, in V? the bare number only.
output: 10
